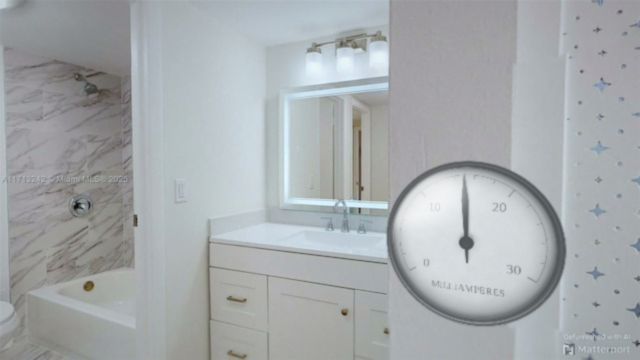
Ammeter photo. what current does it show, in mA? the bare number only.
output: 15
